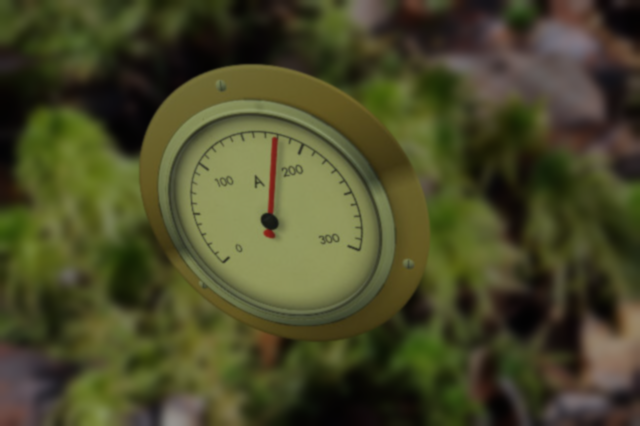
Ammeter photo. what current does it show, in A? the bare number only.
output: 180
